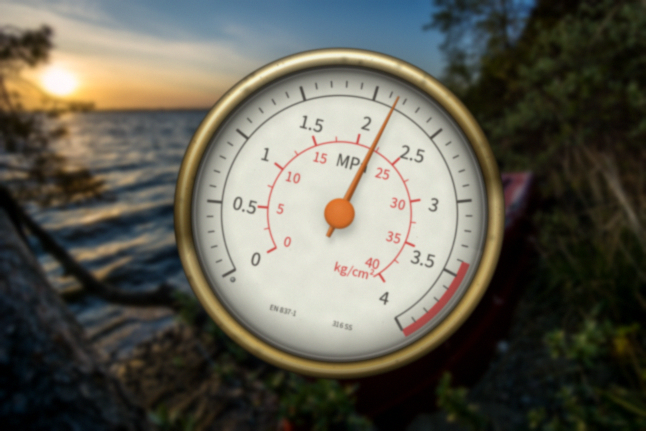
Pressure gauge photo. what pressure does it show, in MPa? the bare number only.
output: 2.15
